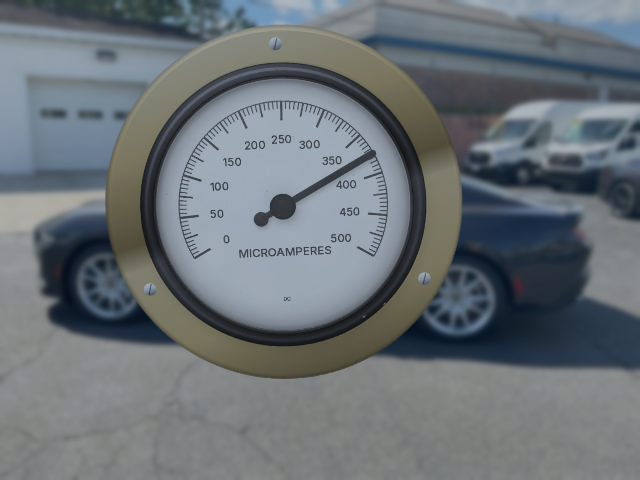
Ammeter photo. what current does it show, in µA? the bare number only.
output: 375
